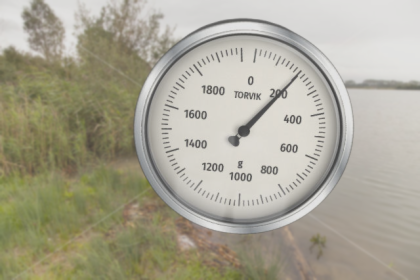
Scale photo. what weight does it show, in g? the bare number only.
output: 200
